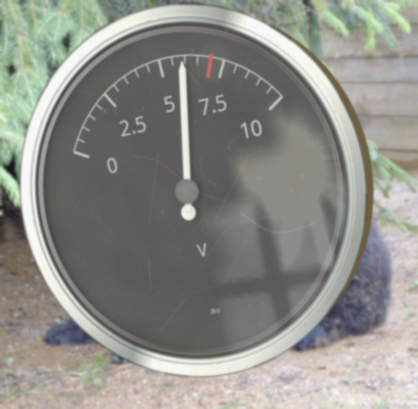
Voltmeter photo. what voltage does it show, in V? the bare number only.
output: 6
